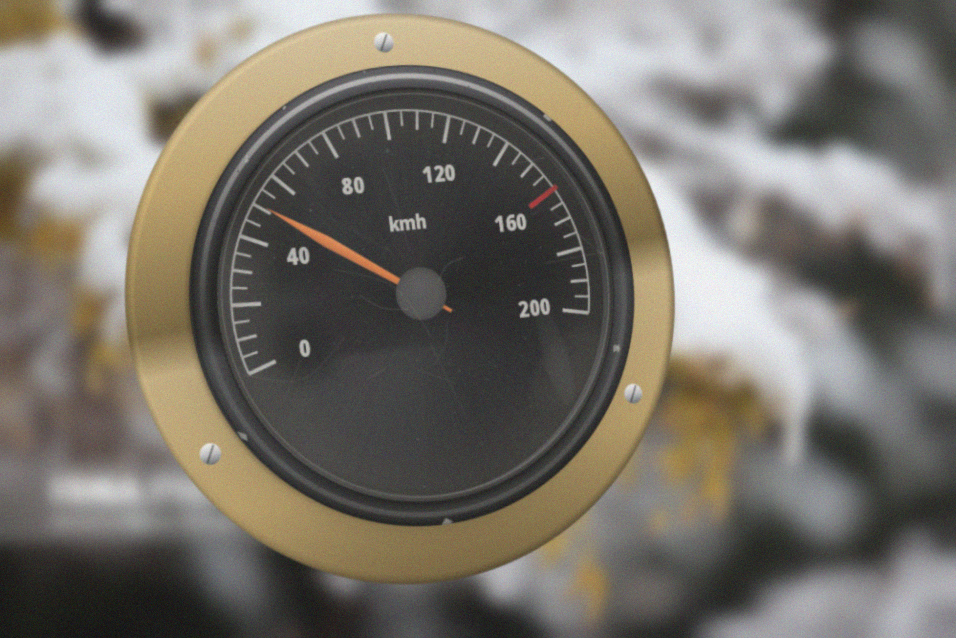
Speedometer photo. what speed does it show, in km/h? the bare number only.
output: 50
